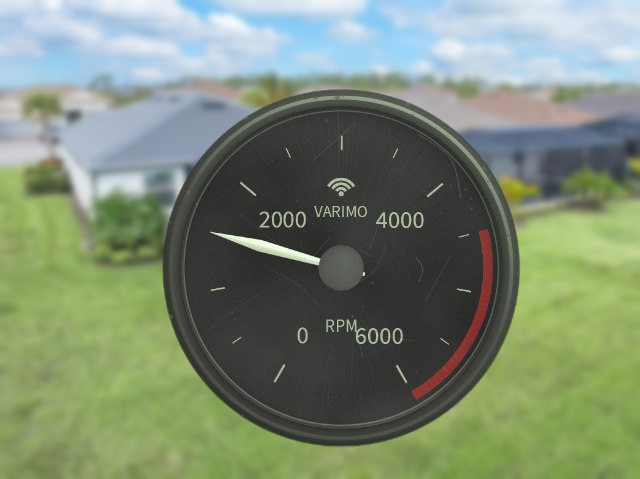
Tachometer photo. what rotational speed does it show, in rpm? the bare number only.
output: 1500
